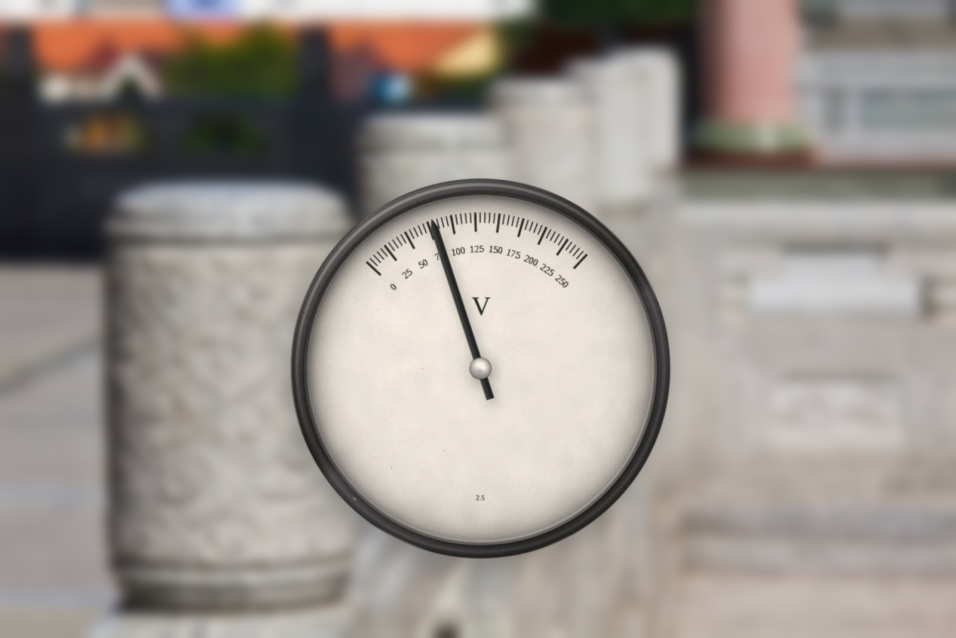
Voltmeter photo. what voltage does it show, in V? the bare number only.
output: 80
